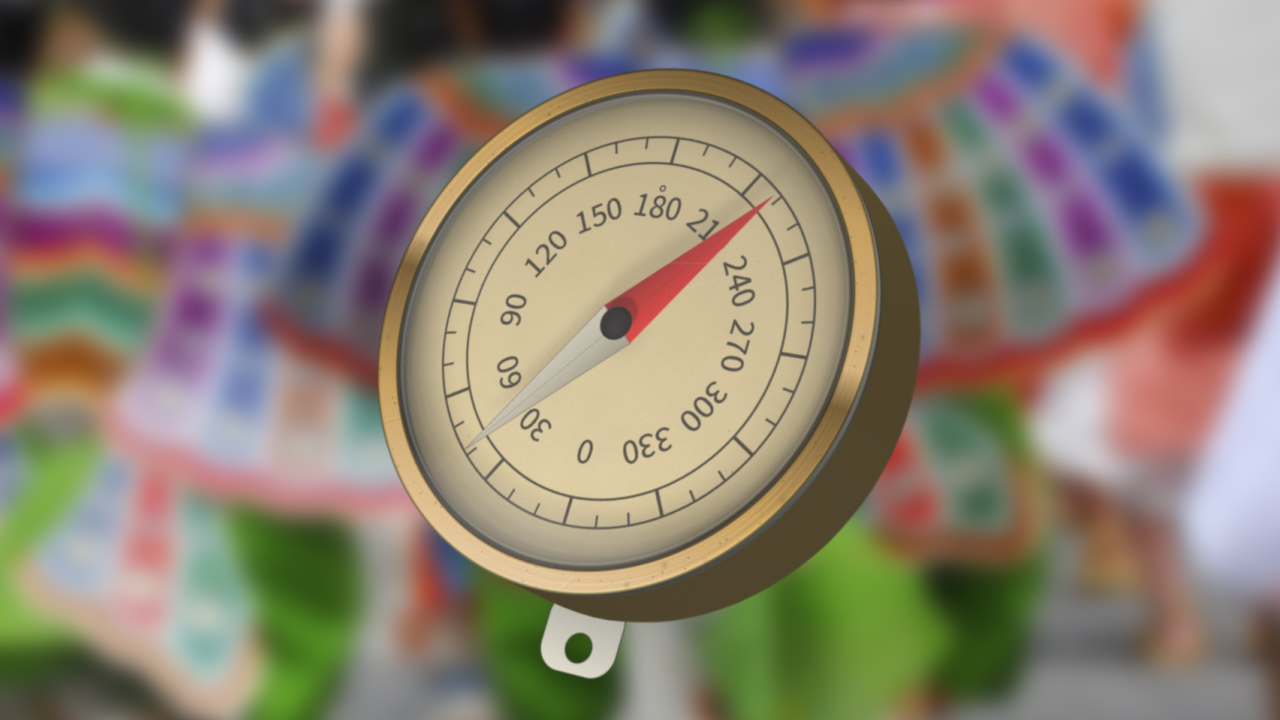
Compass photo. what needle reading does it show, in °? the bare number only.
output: 220
